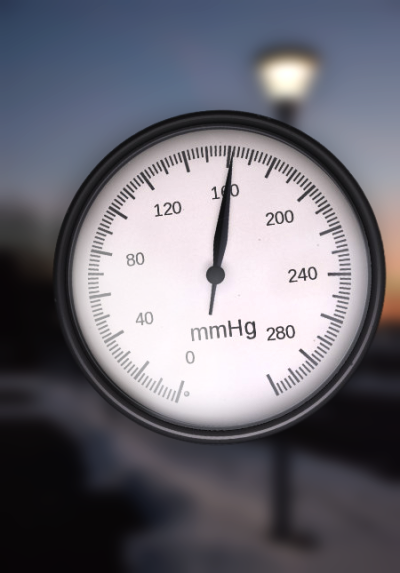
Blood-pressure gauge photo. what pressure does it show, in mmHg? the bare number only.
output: 162
